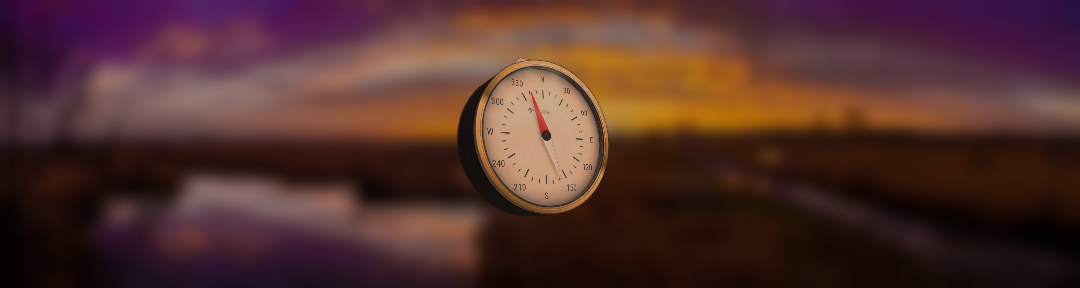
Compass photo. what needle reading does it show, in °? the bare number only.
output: 340
